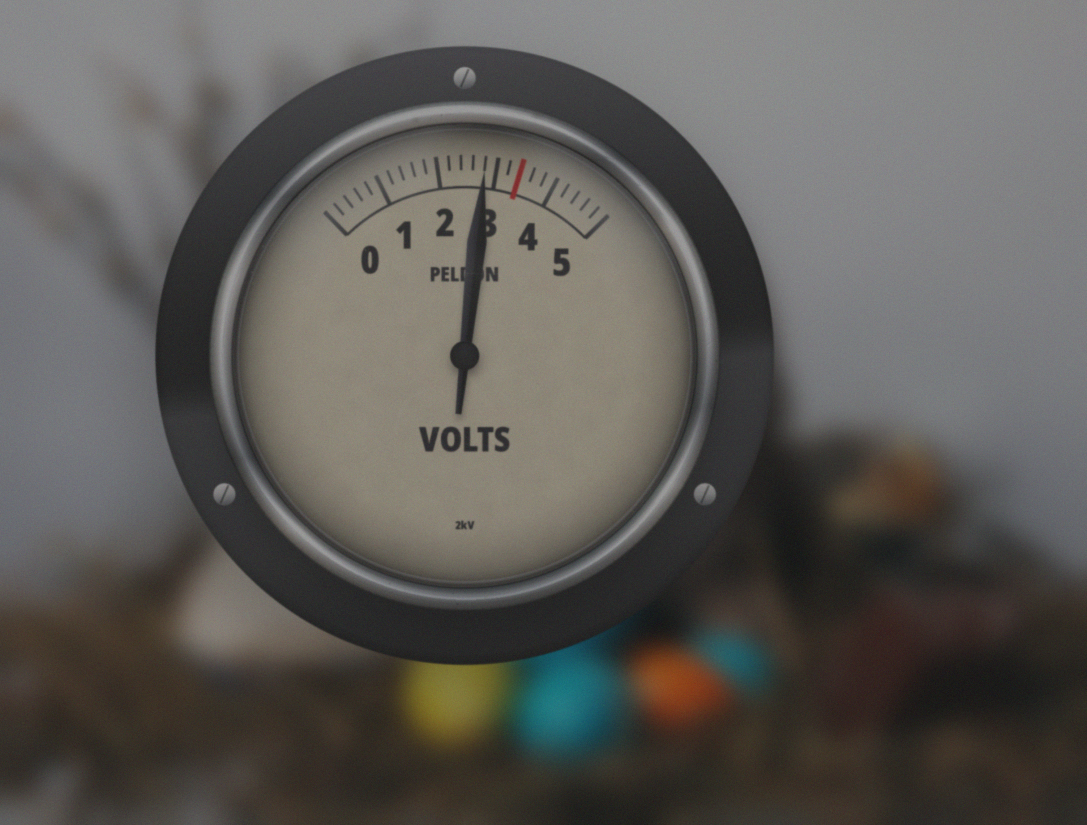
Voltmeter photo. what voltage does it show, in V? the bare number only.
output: 2.8
